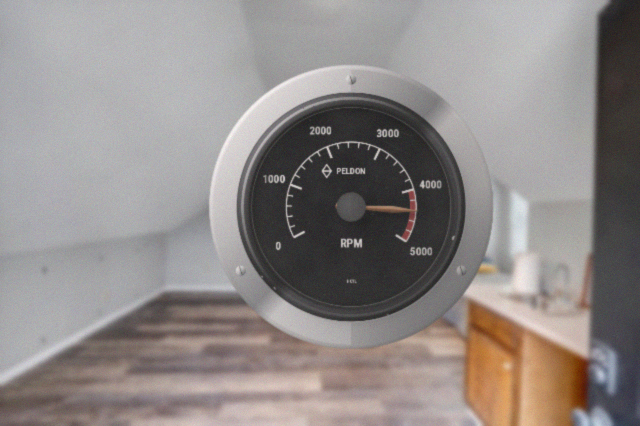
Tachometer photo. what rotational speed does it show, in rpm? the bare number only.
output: 4400
